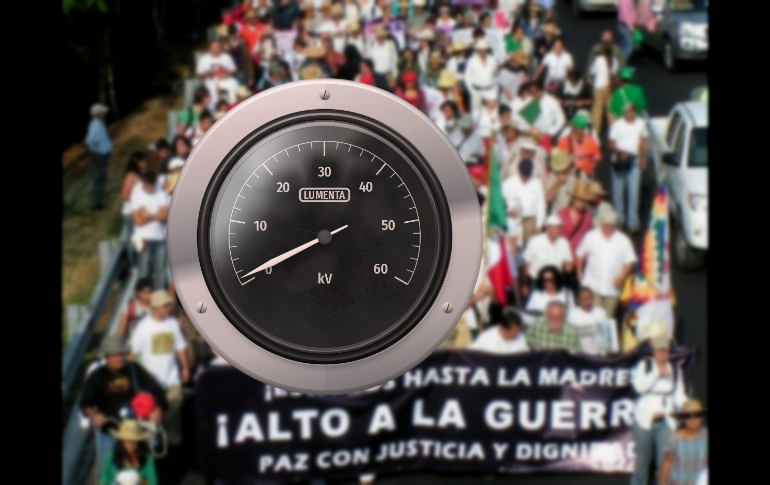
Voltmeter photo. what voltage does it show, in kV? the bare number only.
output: 1
